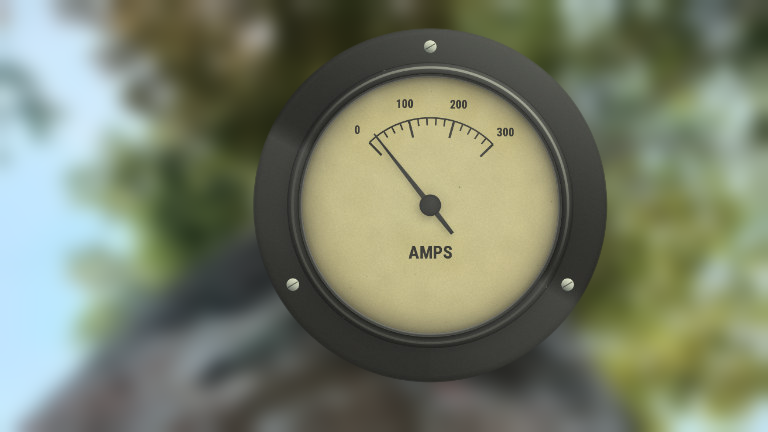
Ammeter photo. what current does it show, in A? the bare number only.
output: 20
